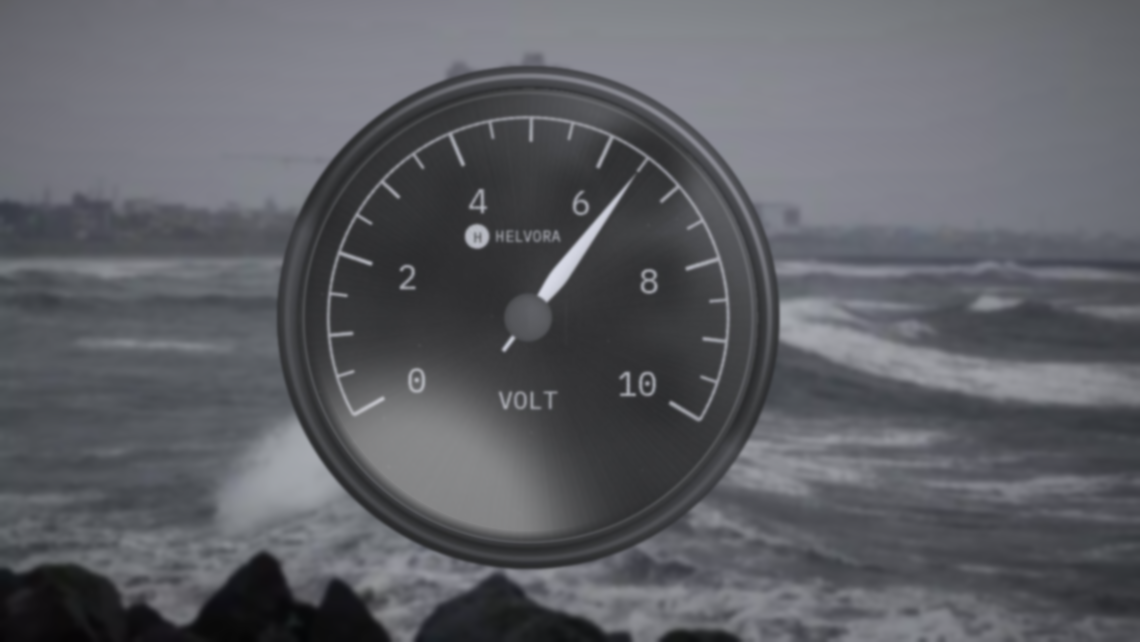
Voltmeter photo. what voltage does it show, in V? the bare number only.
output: 6.5
